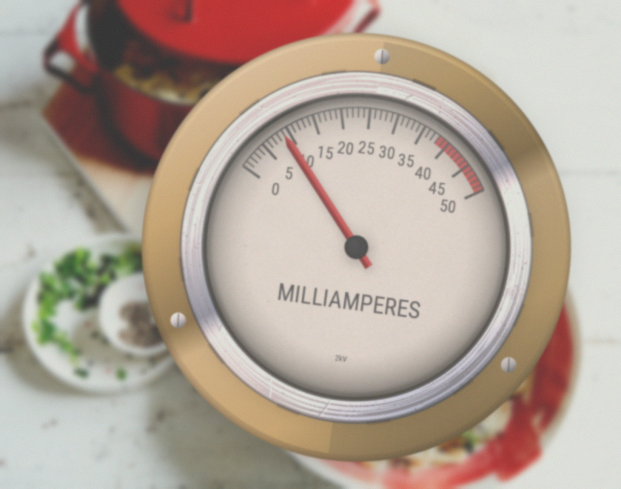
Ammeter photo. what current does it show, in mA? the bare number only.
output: 9
